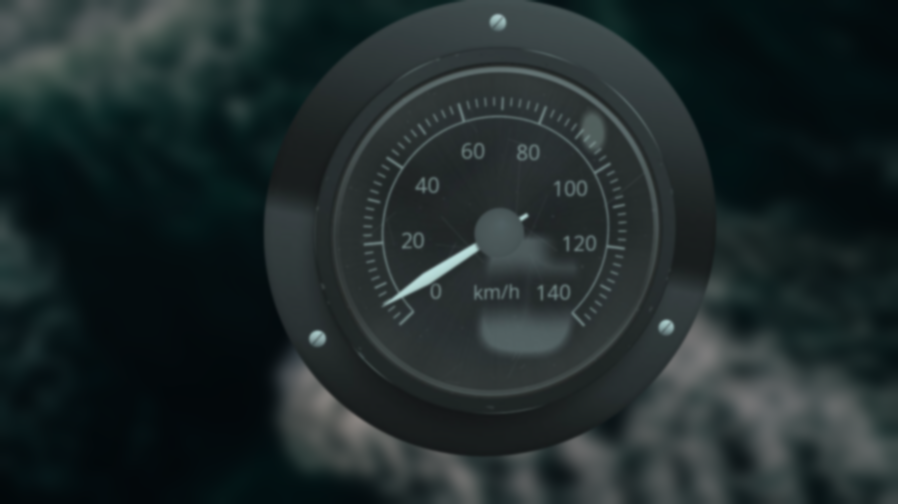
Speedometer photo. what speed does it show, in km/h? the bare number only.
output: 6
